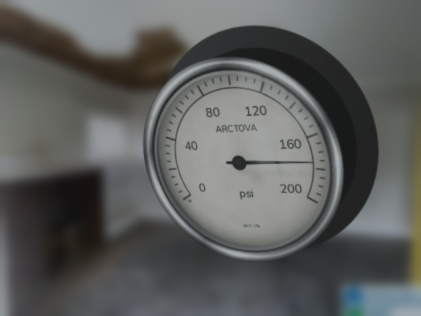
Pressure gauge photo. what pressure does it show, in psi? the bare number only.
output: 175
